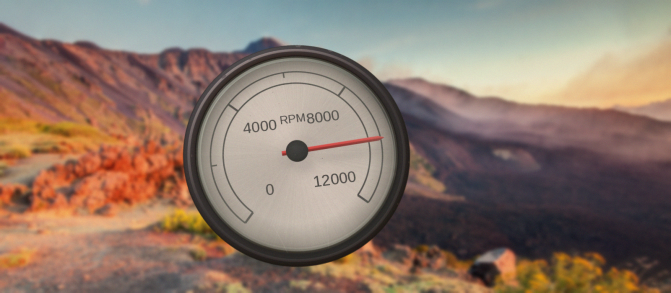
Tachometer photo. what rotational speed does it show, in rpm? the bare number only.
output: 10000
